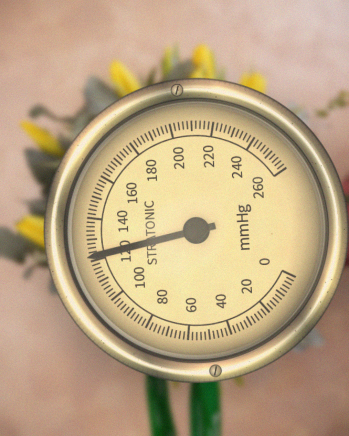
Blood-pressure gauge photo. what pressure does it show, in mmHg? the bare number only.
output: 122
